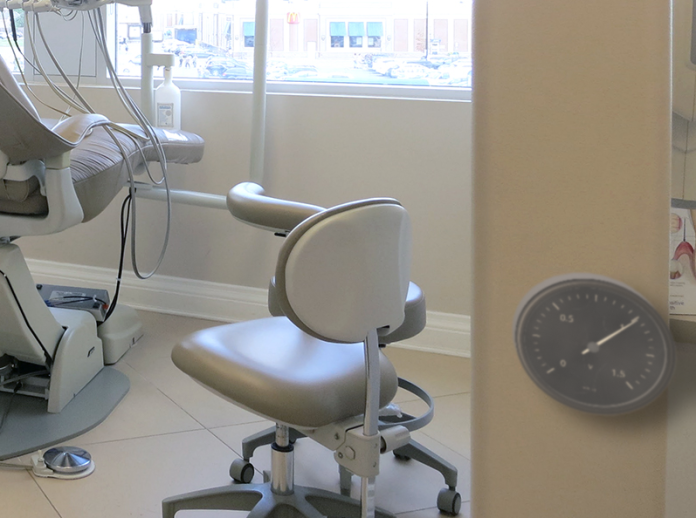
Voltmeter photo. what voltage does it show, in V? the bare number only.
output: 1
